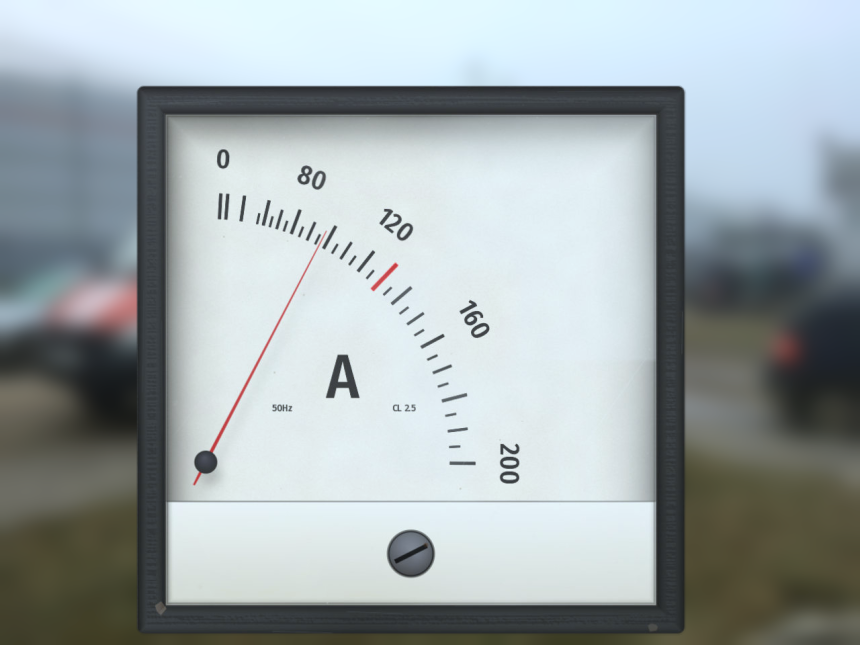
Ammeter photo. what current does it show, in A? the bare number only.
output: 97.5
